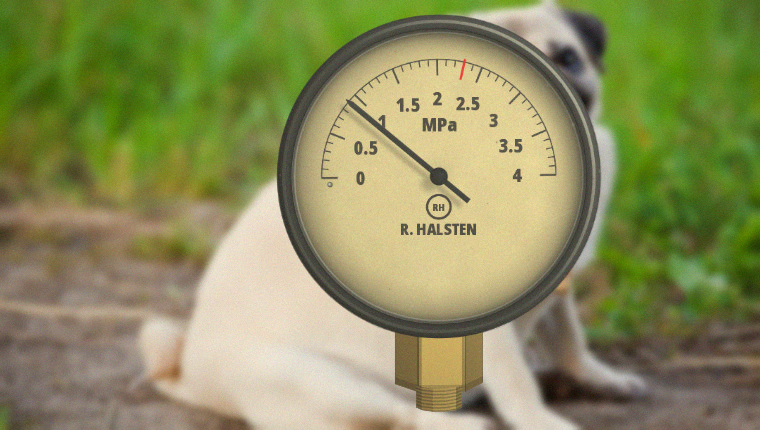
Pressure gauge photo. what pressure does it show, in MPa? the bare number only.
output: 0.9
